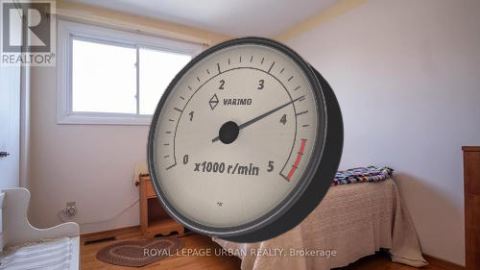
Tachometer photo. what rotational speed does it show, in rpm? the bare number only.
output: 3800
